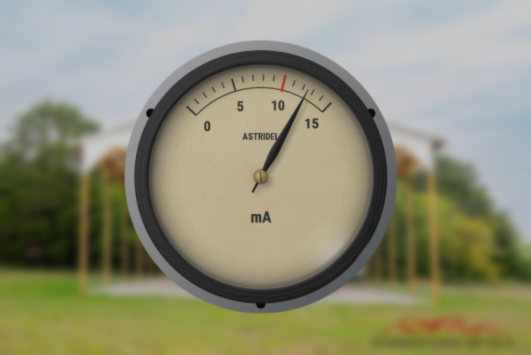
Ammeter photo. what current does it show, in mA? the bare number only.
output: 12.5
